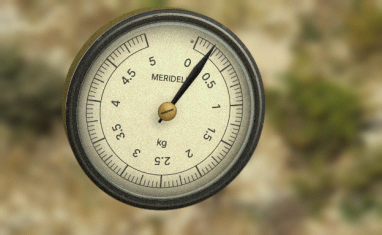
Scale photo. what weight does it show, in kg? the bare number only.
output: 0.2
